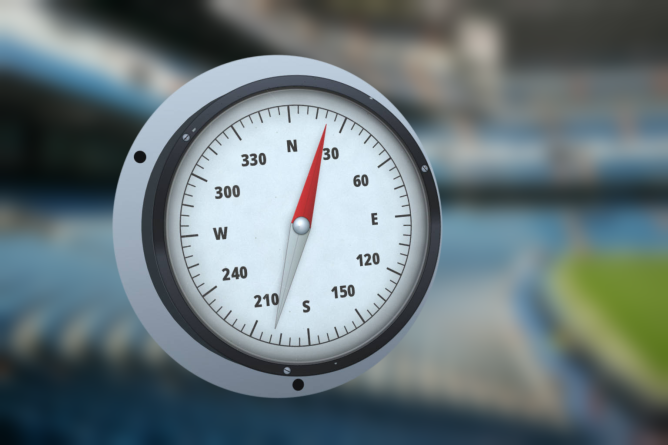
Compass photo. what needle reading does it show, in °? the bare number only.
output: 20
